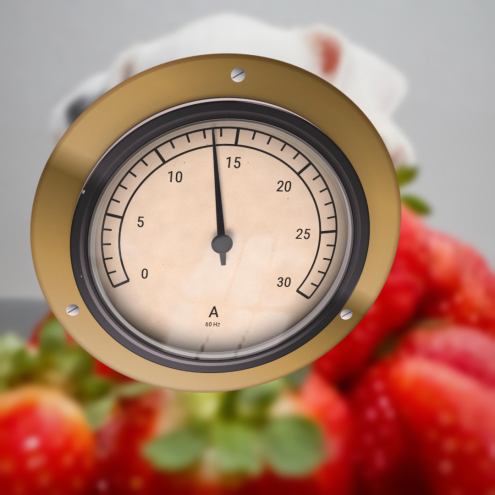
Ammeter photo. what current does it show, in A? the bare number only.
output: 13.5
